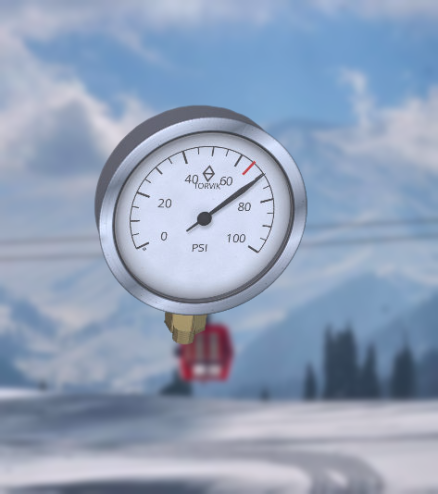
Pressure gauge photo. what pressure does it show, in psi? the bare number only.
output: 70
